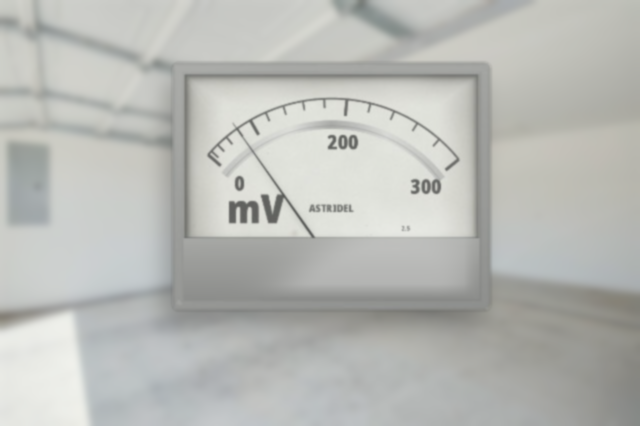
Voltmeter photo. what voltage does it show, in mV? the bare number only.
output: 80
